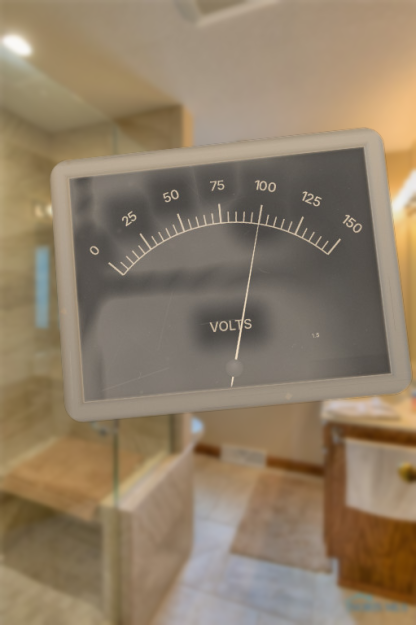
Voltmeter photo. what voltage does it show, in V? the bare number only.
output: 100
